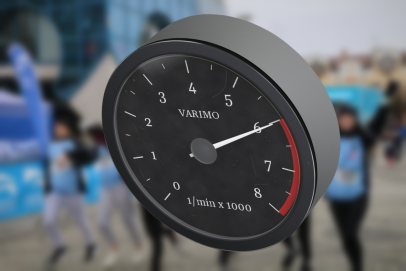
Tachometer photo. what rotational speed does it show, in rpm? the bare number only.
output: 6000
